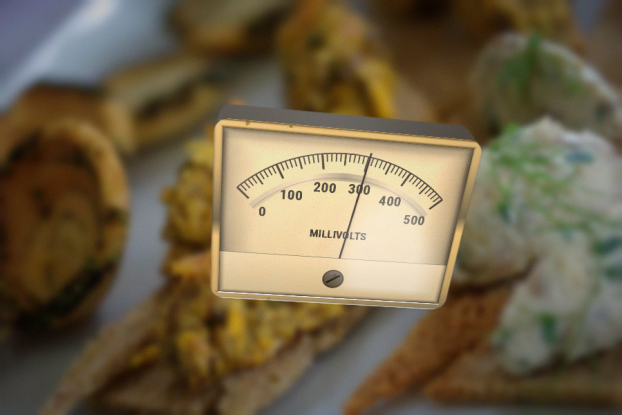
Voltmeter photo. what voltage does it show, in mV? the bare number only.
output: 300
